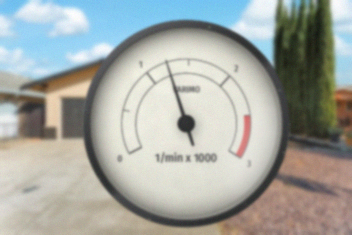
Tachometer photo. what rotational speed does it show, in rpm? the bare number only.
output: 1250
